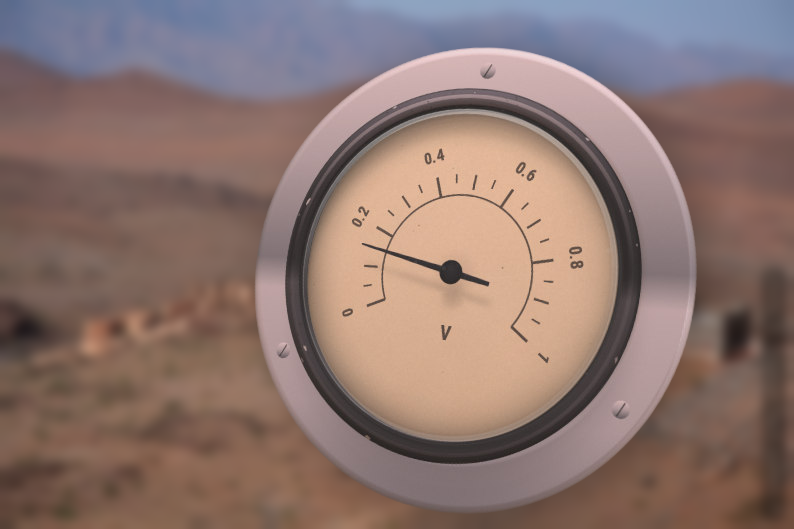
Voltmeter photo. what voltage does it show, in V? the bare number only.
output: 0.15
